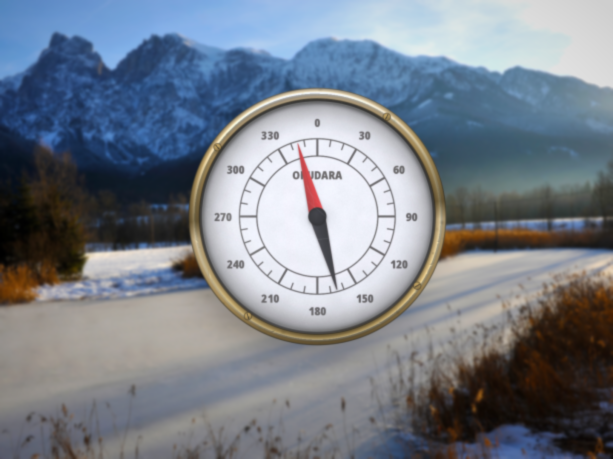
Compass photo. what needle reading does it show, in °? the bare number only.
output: 345
